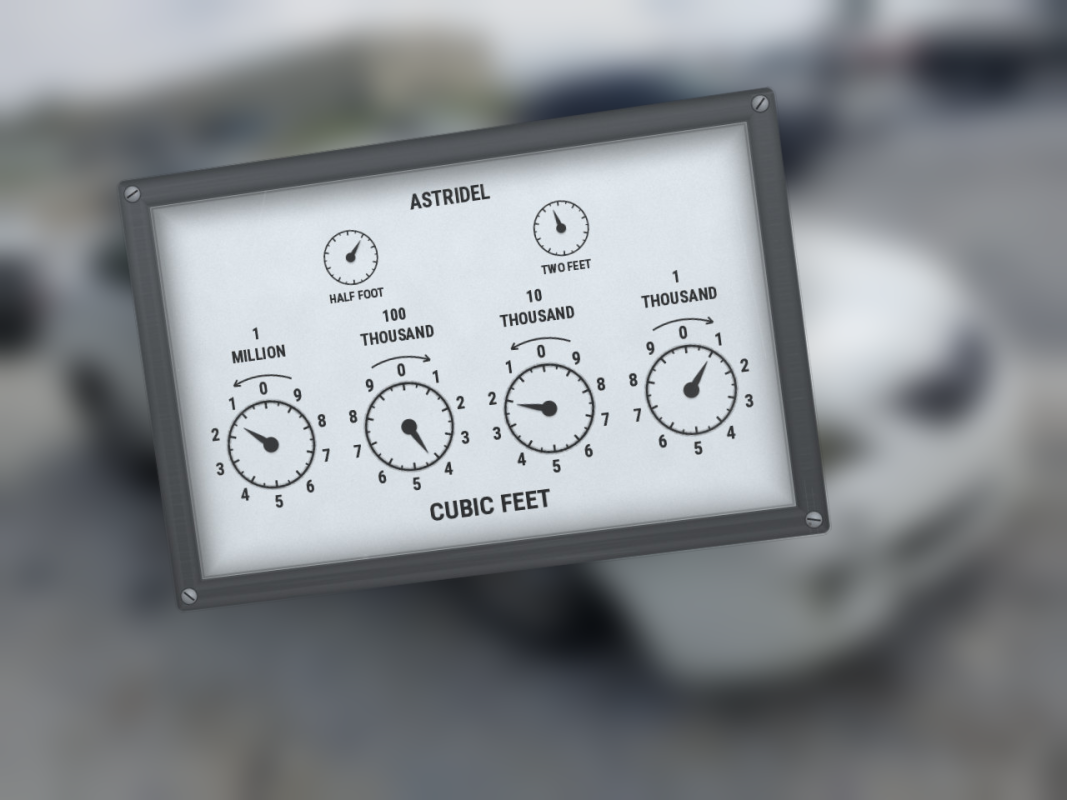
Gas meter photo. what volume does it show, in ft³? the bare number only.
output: 142100
